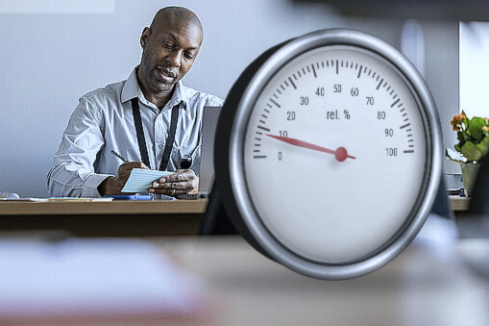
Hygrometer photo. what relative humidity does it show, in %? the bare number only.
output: 8
